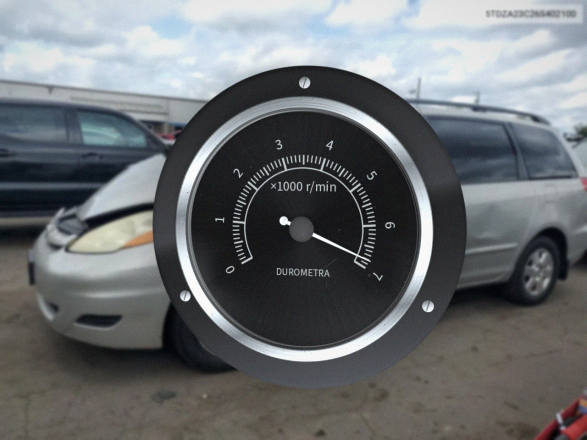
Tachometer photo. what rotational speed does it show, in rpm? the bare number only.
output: 6800
